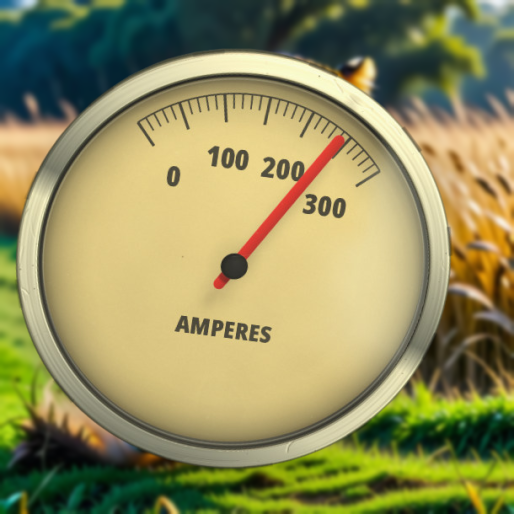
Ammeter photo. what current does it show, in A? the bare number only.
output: 240
